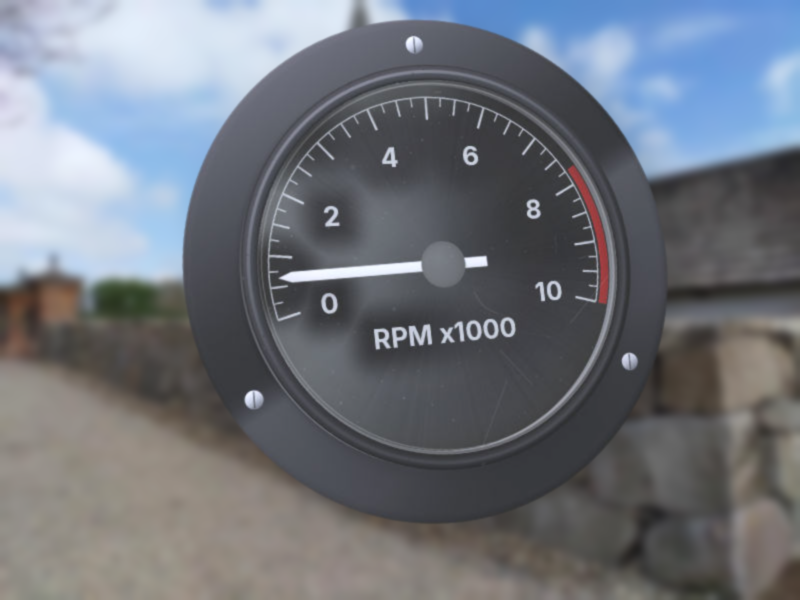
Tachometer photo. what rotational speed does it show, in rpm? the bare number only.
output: 625
